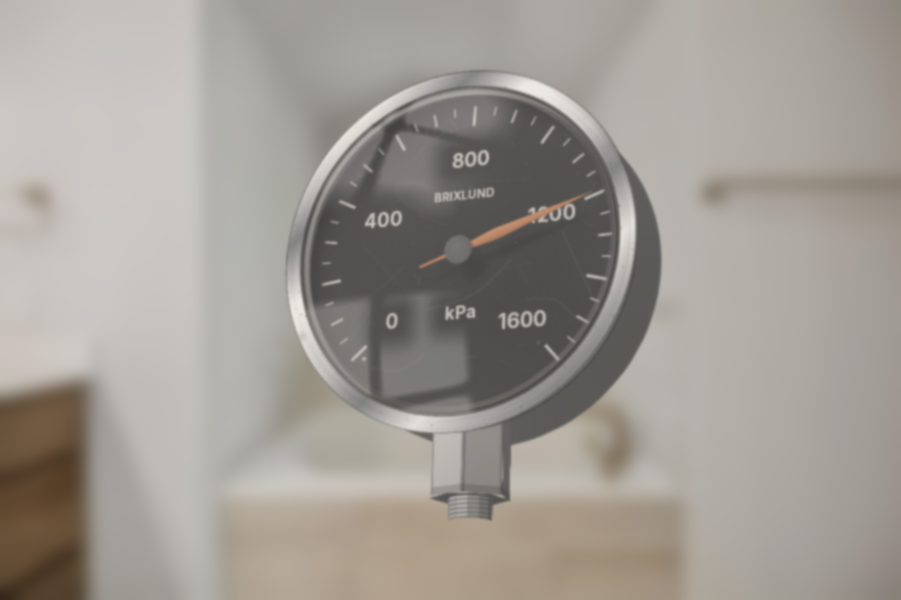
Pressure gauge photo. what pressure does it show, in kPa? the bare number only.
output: 1200
